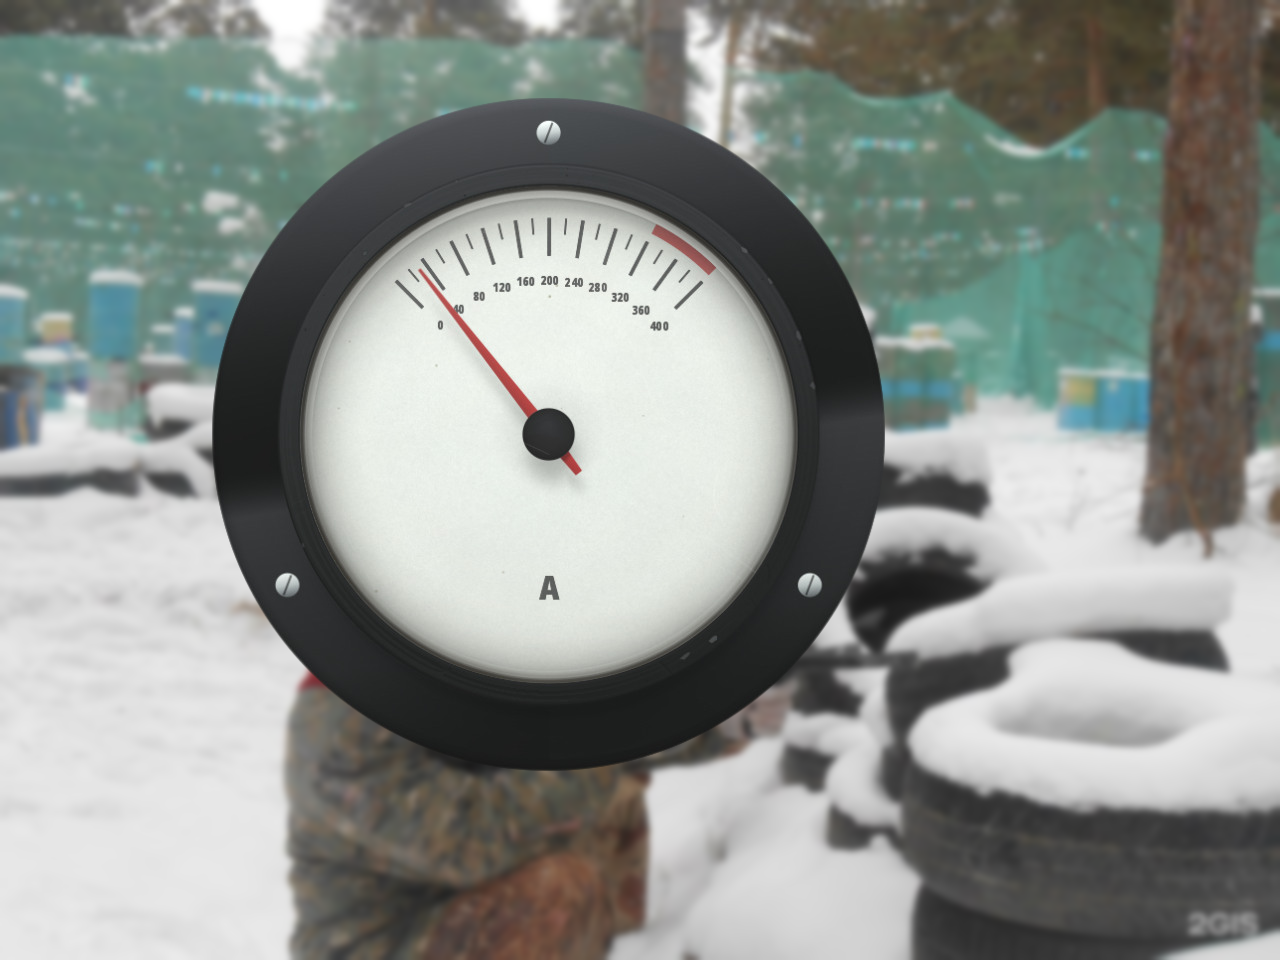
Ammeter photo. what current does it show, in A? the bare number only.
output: 30
